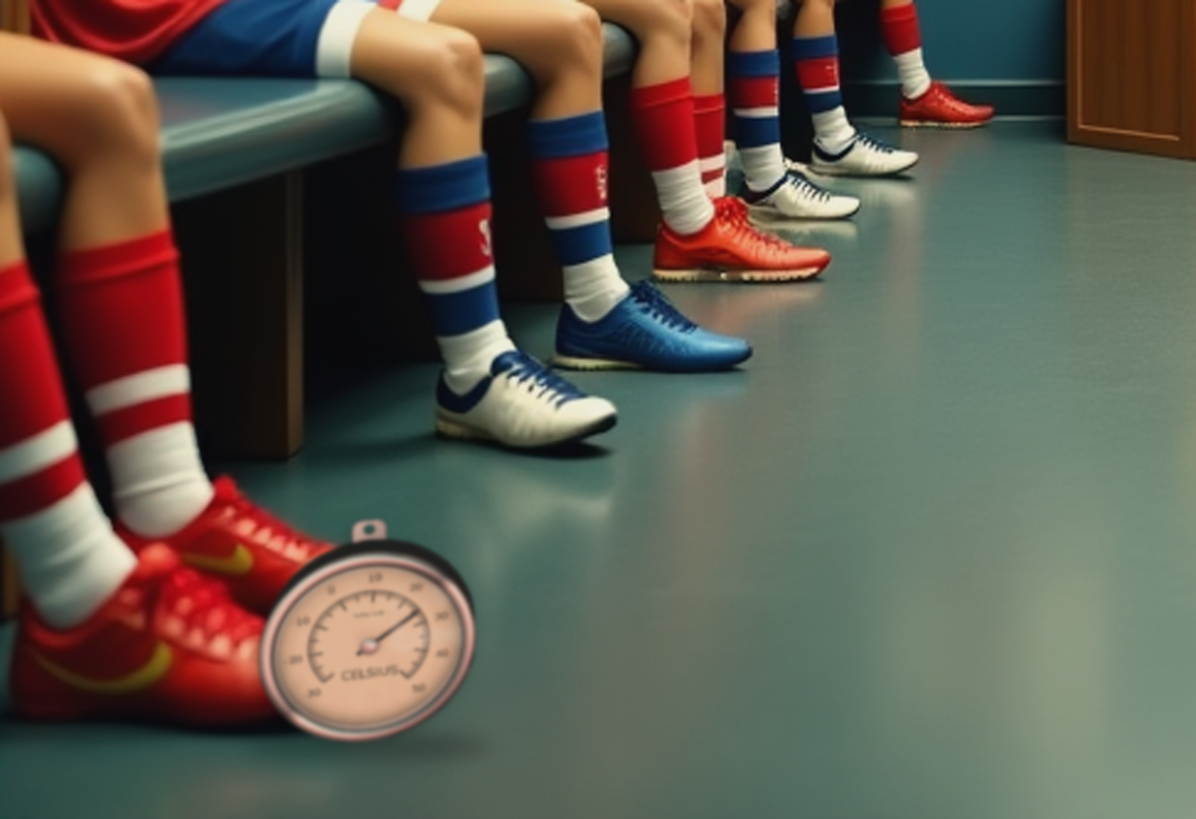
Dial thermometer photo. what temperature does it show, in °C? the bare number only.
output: 25
